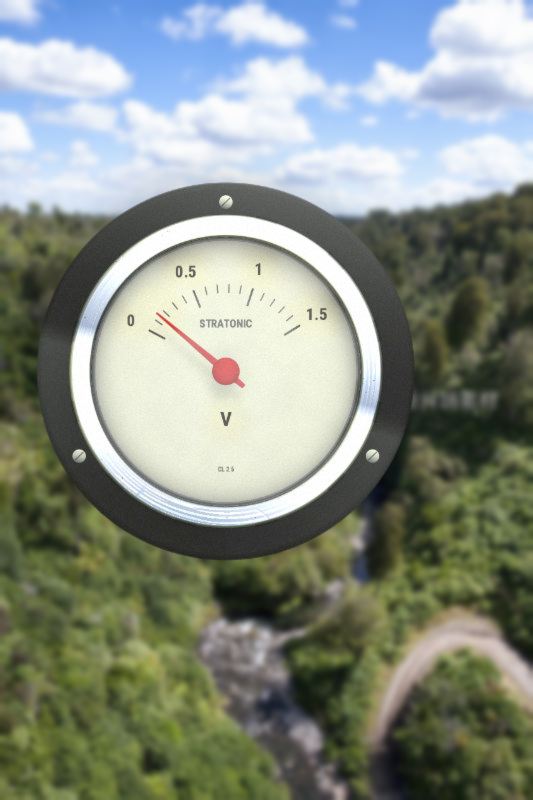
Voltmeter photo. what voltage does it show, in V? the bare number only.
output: 0.15
